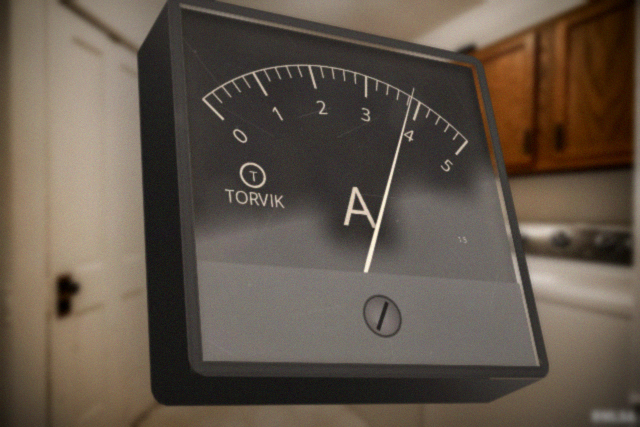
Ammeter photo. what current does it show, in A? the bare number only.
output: 3.8
